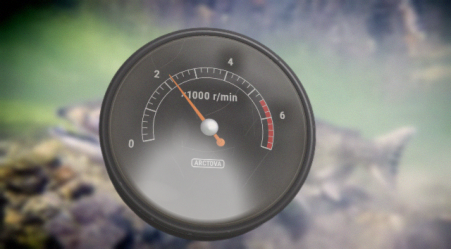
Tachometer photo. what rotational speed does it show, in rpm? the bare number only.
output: 2200
